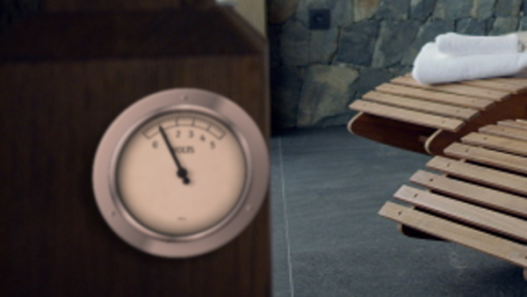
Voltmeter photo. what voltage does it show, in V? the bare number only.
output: 1
